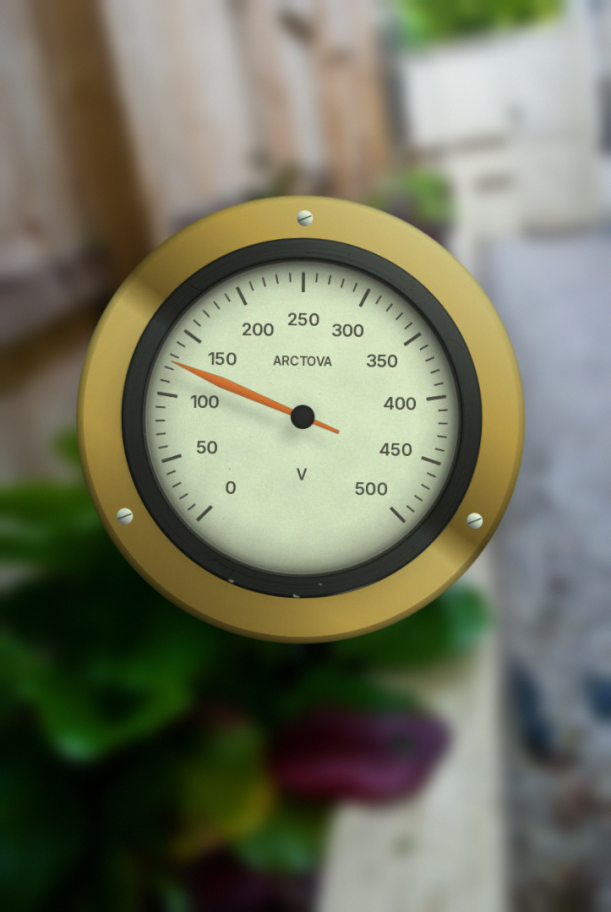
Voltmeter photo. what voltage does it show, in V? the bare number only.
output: 125
